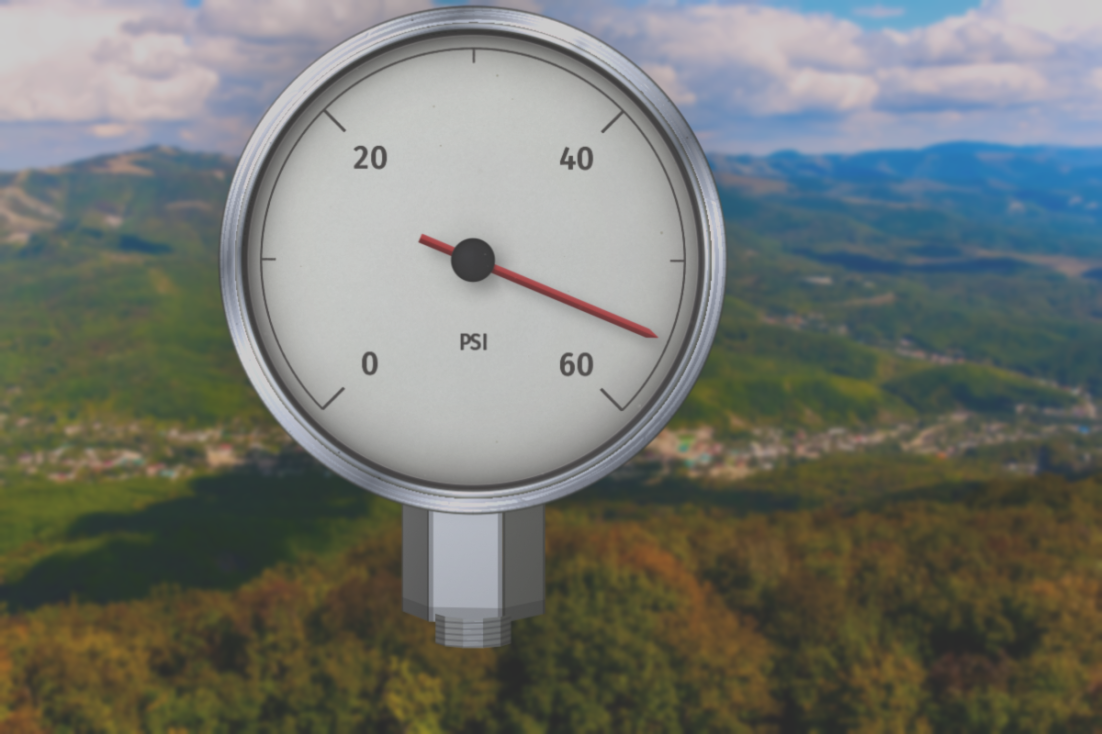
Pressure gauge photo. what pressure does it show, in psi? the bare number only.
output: 55
